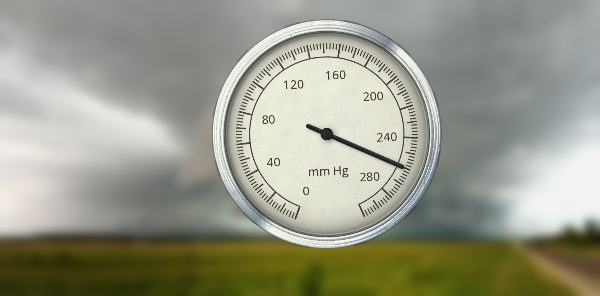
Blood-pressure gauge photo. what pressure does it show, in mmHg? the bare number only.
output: 260
